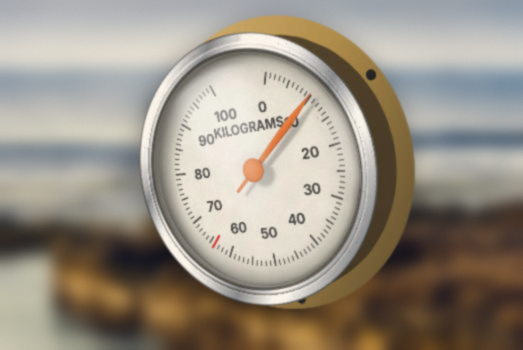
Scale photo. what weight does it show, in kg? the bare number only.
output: 10
